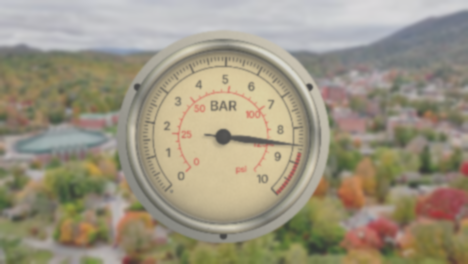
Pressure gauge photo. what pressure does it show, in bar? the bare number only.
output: 8.5
